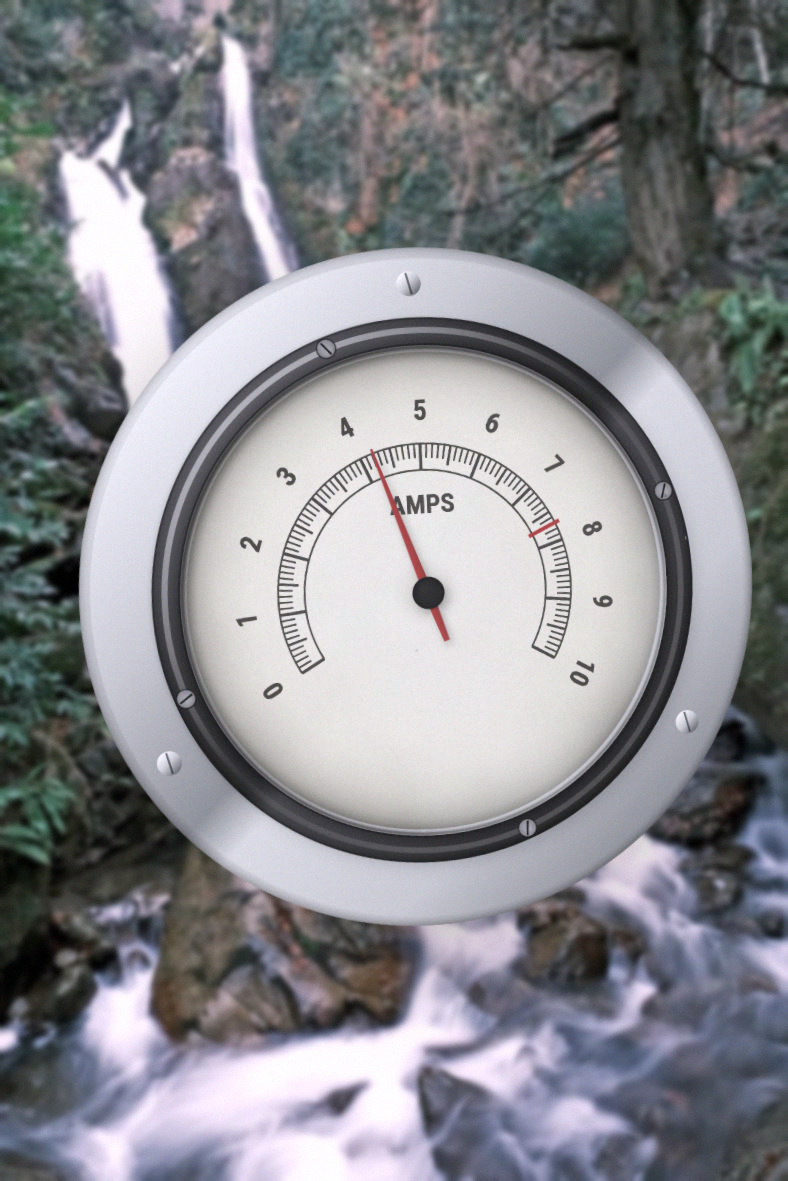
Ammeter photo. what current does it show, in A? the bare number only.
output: 4.2
